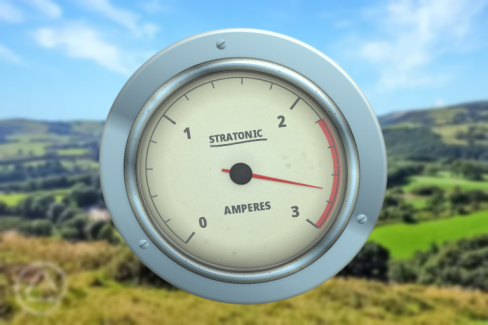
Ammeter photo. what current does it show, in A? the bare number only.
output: 2.7
